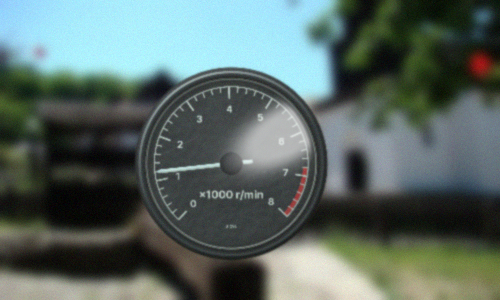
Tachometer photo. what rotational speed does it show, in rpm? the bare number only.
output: 1200
